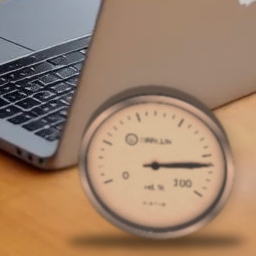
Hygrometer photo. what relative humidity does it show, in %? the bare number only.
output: 84
